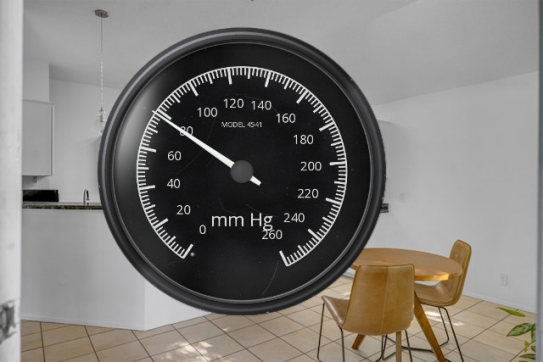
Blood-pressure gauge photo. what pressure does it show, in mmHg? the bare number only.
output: 78
